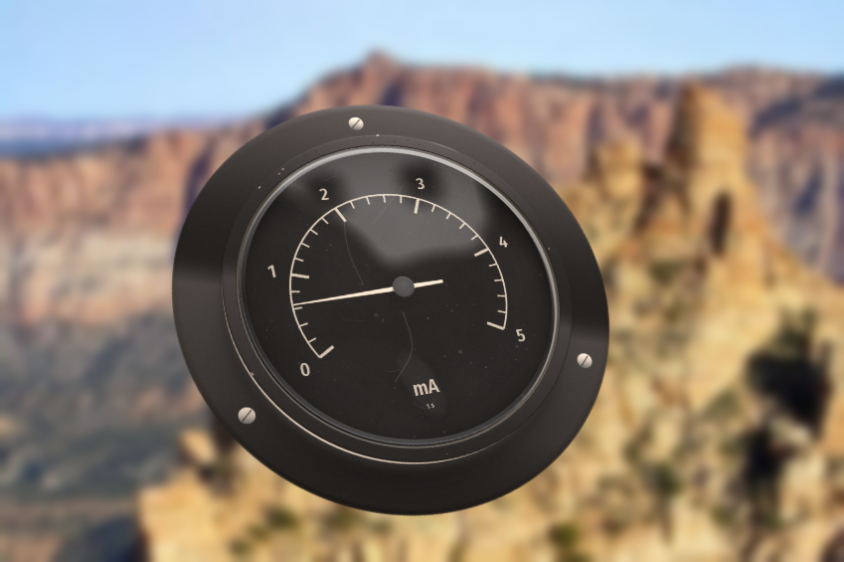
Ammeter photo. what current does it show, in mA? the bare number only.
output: 0.6
